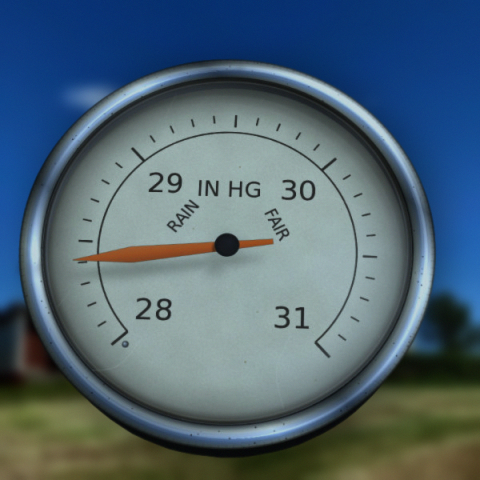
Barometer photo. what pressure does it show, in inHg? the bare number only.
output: 28.4
